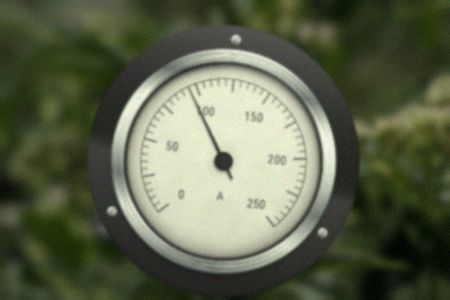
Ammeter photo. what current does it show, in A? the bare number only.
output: 95
